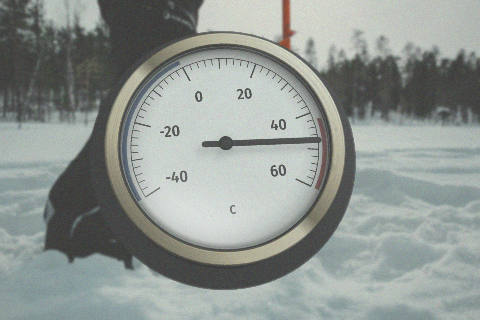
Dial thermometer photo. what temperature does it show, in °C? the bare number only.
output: 48
